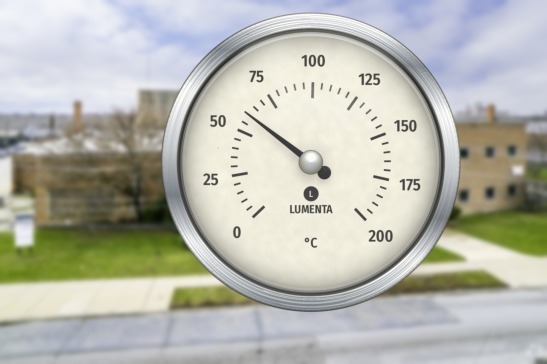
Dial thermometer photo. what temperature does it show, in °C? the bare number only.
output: 60
